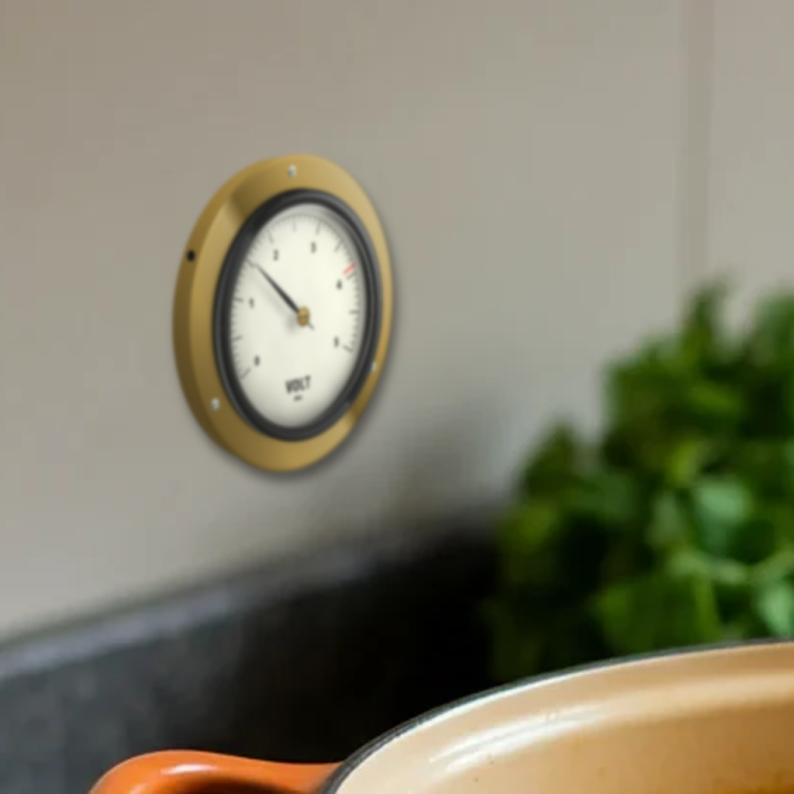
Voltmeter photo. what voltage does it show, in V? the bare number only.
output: 1.5
